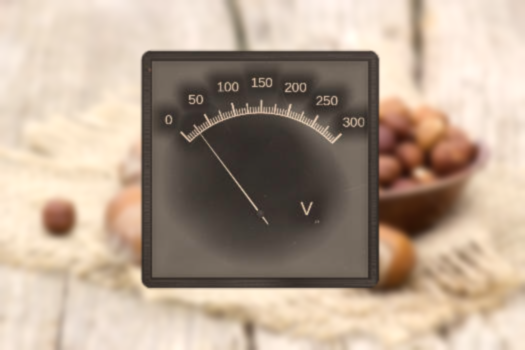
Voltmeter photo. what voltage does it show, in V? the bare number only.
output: 25
